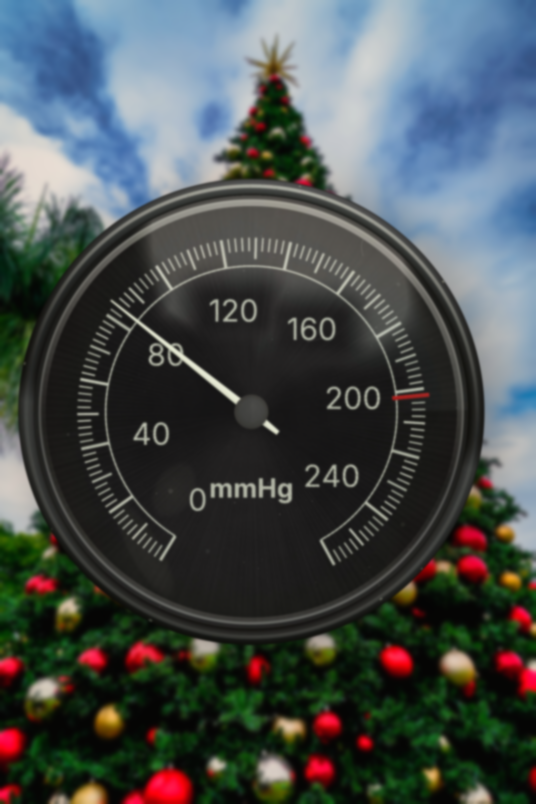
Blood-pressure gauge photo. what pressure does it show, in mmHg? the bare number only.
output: 84
